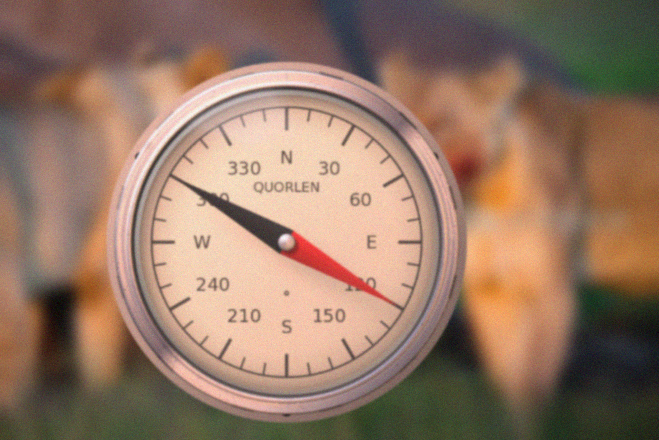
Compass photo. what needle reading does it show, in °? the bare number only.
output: 120
